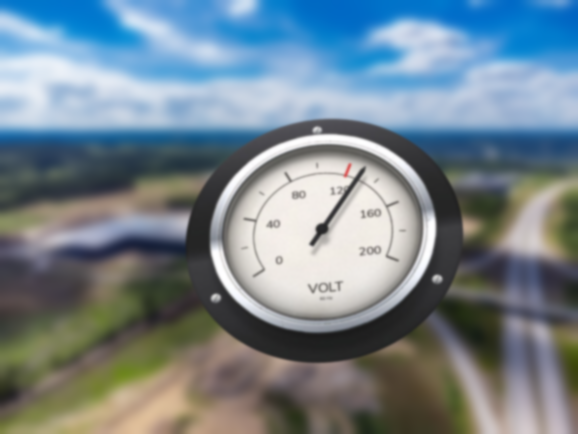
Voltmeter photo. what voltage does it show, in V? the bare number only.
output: 130
